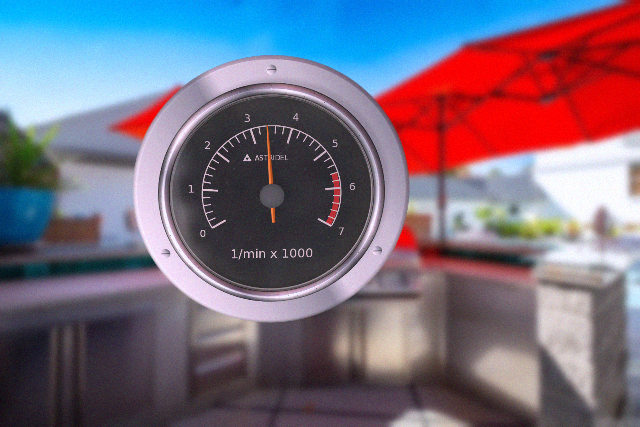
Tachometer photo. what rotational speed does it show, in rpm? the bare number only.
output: 3400
